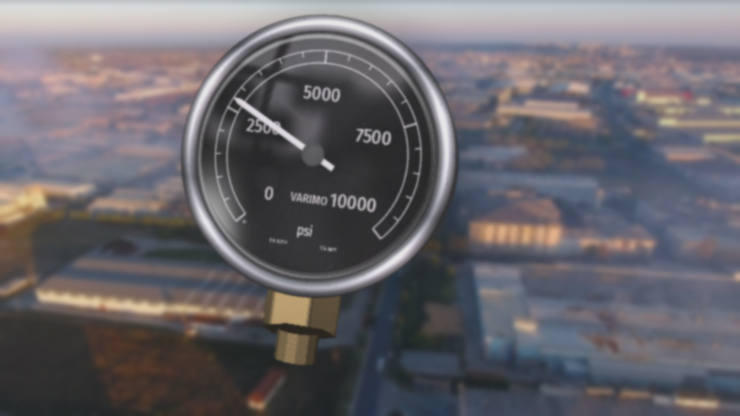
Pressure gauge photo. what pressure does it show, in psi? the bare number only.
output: 2750
